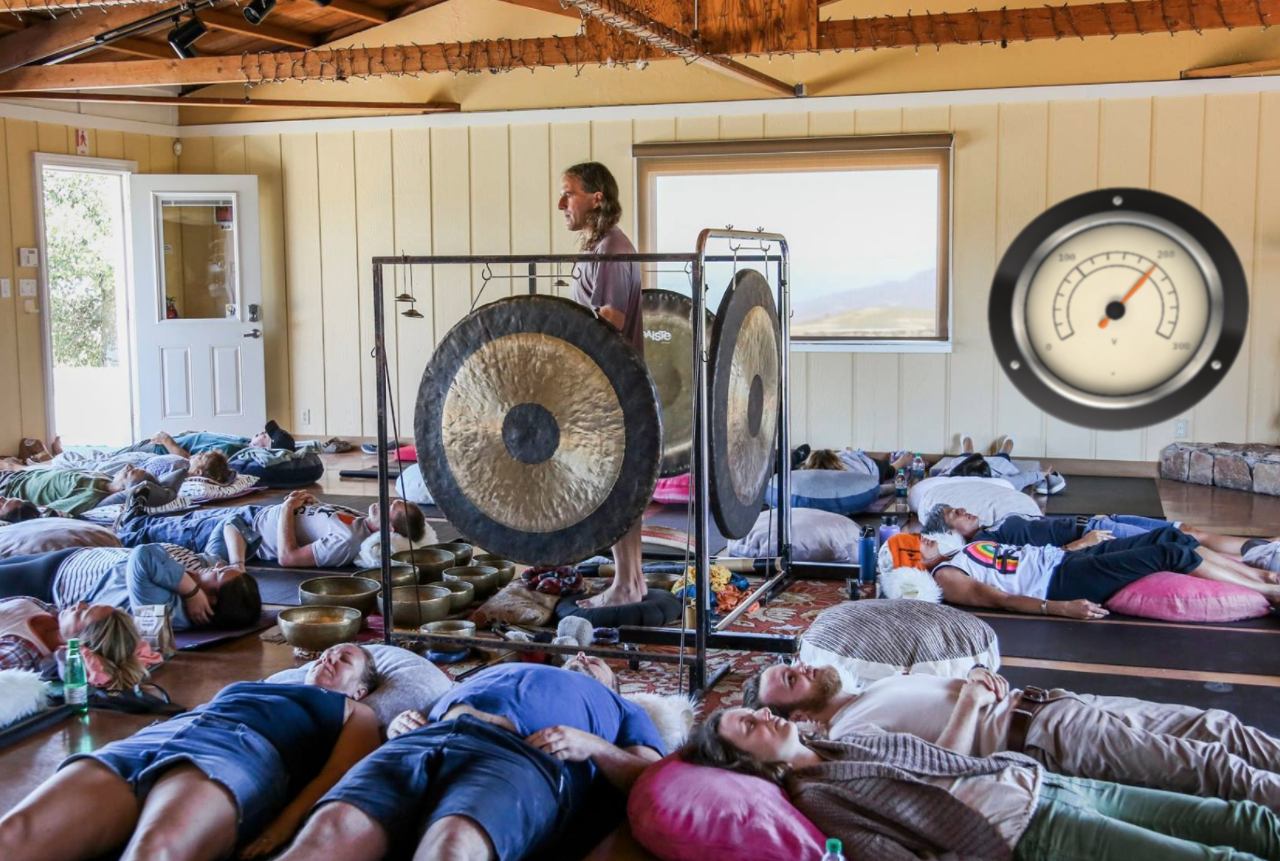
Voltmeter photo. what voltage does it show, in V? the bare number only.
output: 200
